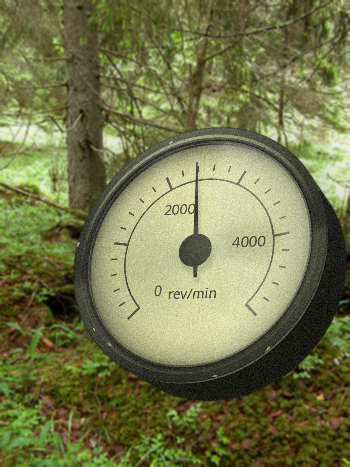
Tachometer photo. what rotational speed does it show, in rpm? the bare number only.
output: 2400
